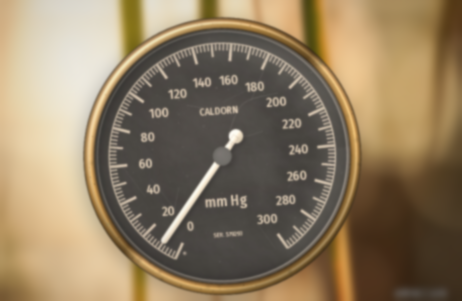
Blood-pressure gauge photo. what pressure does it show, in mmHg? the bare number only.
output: 10
